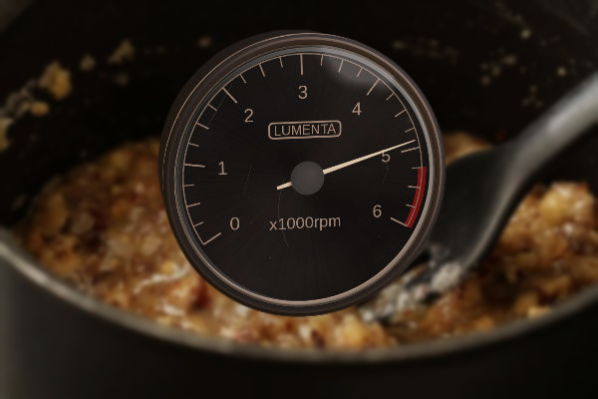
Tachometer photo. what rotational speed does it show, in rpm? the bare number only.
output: 4875
